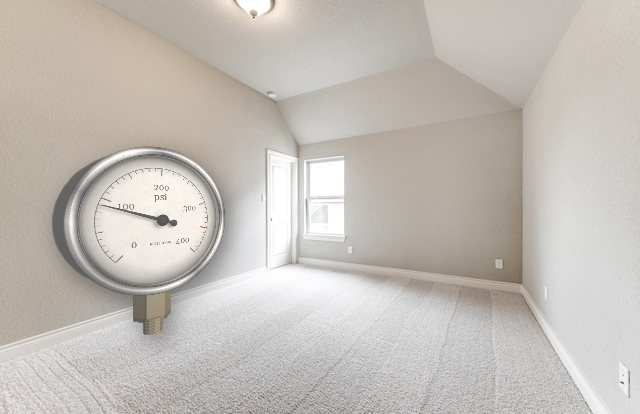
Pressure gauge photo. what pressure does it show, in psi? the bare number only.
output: 90
